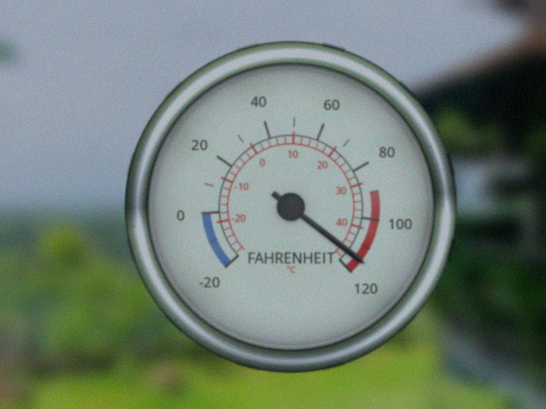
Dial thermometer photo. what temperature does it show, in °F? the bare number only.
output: 115
